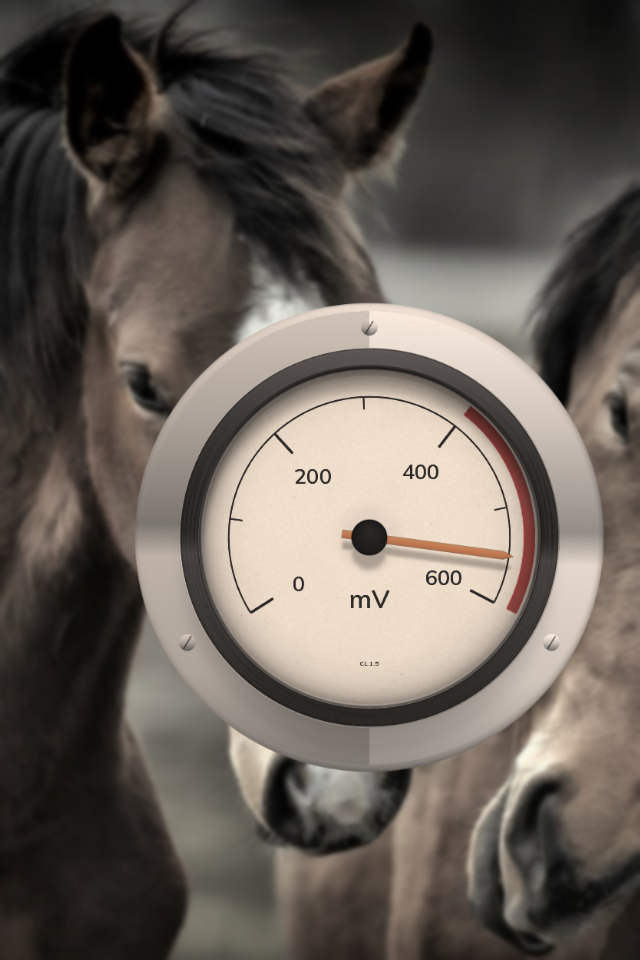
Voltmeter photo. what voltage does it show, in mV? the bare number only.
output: 550
